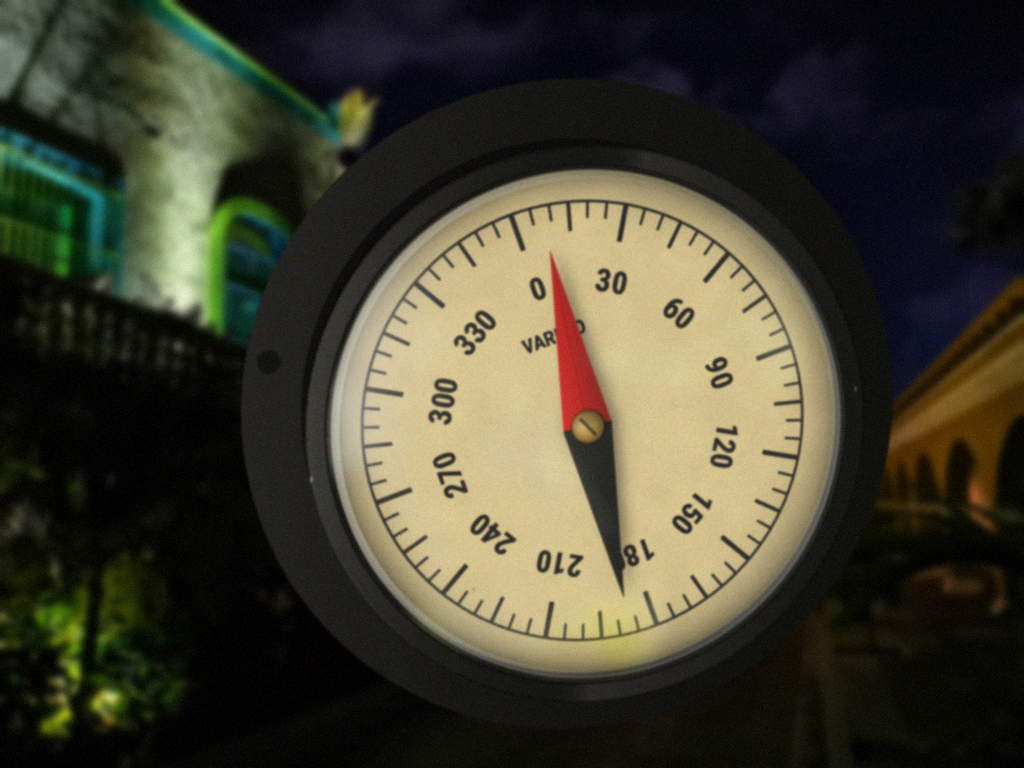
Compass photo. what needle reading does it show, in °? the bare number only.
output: 7.5
